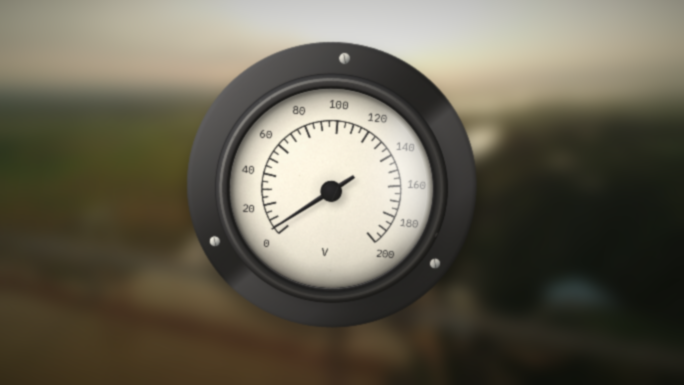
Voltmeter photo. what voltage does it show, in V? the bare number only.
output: 5
